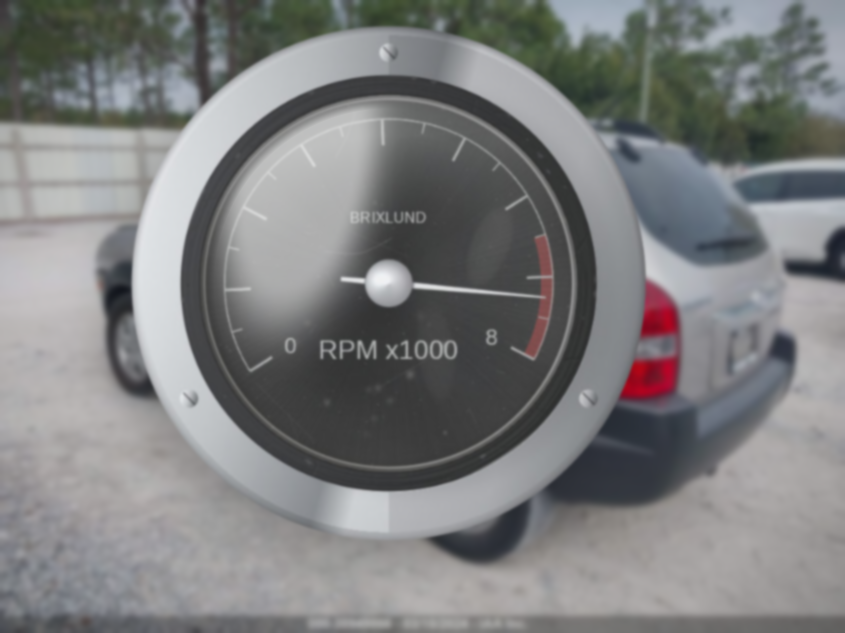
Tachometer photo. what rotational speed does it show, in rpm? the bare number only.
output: 7250
